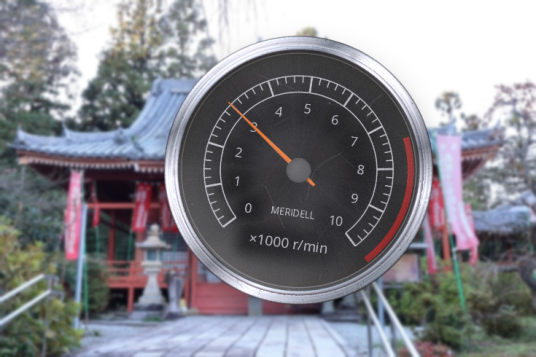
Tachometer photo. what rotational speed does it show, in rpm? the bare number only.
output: 3000
